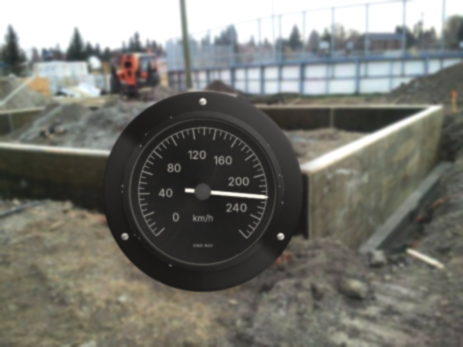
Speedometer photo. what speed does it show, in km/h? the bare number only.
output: 220
